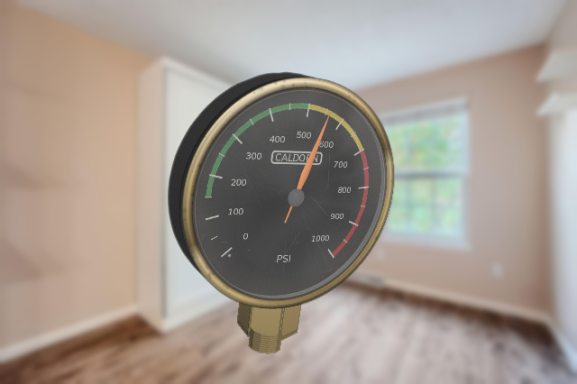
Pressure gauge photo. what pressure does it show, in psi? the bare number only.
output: 550
